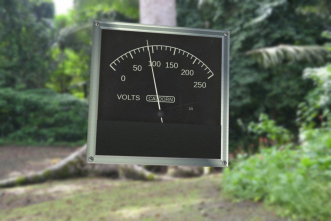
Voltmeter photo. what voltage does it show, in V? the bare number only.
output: 90
